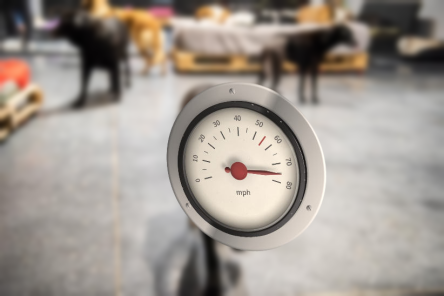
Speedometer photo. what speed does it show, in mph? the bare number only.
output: 75
